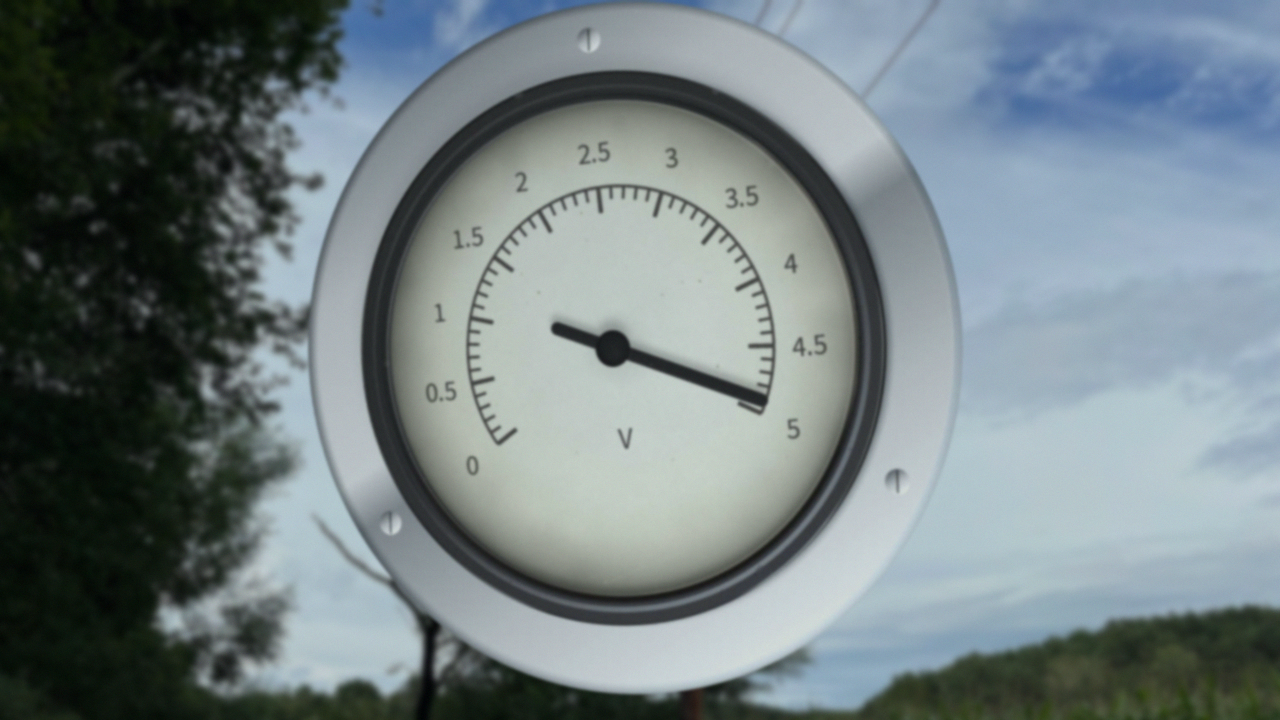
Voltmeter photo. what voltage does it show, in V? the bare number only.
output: 4.9
